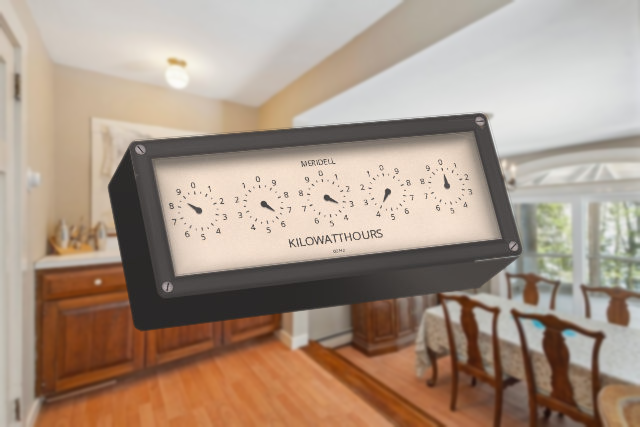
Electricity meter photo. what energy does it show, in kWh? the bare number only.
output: 86340
